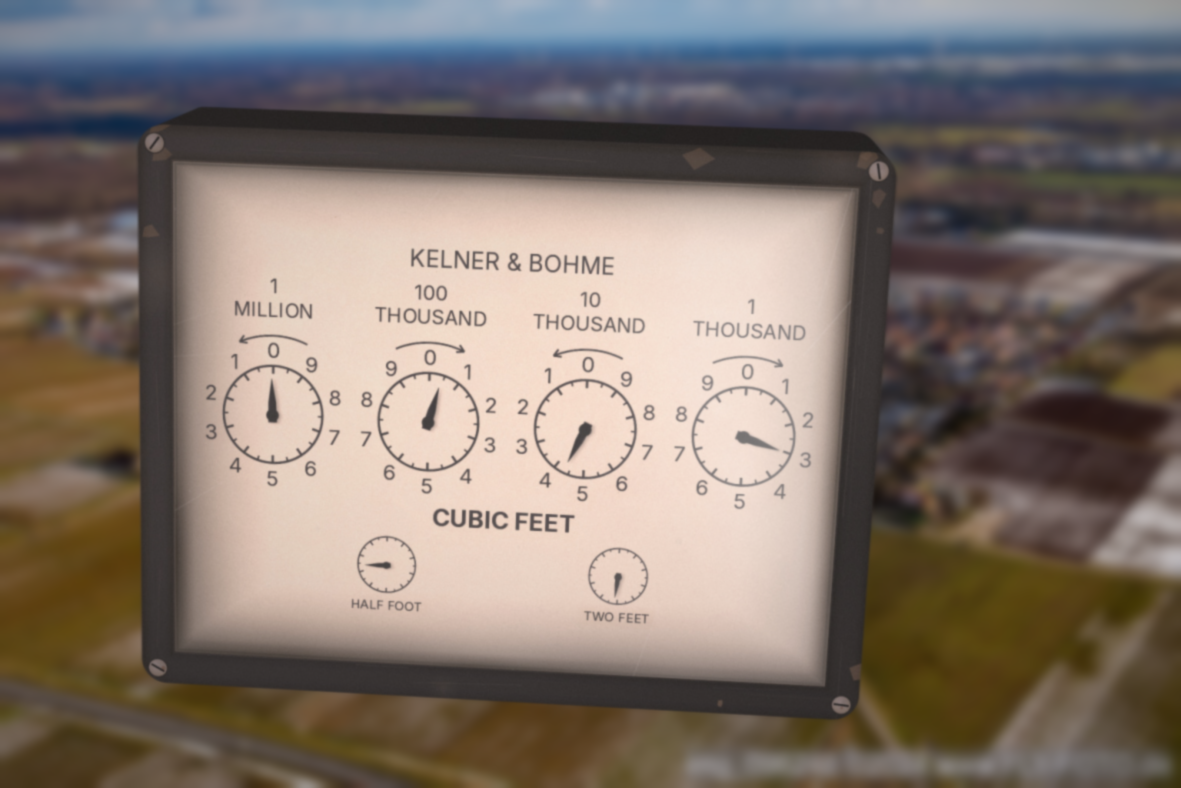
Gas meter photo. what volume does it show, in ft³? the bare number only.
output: 4300
